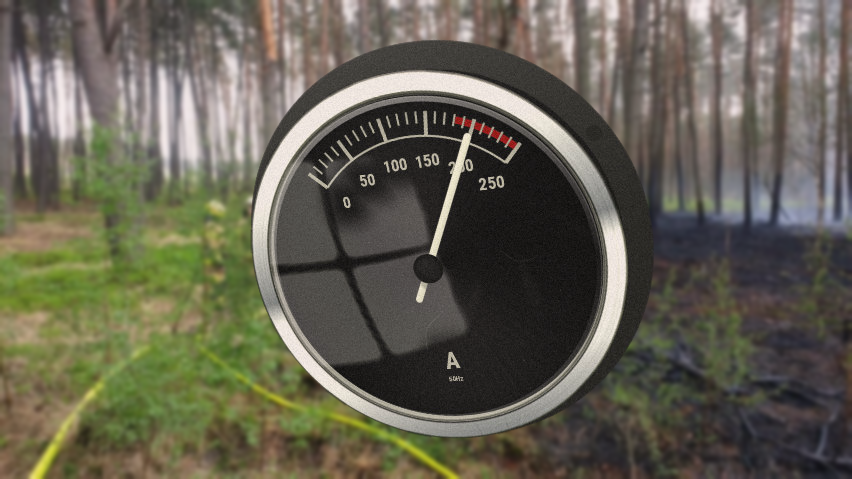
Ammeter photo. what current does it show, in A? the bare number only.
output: 200
